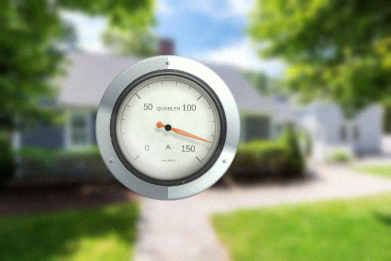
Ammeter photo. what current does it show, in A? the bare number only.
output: 135
